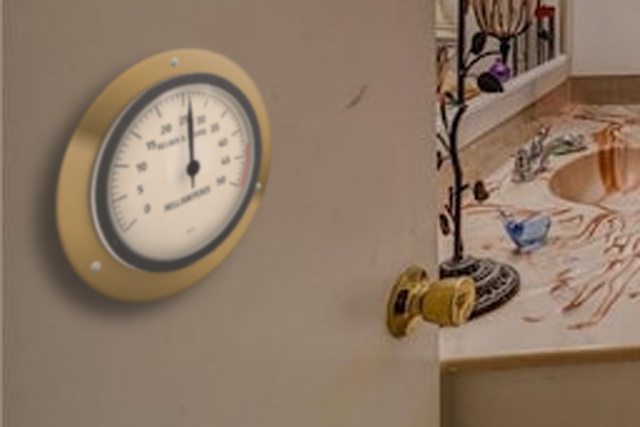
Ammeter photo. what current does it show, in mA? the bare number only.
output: 25
